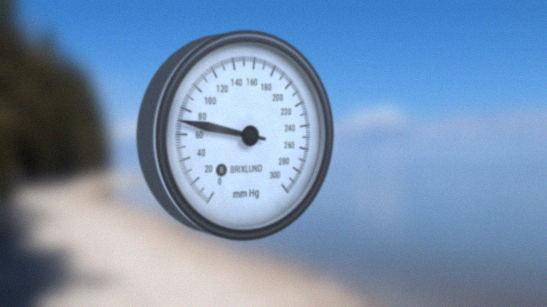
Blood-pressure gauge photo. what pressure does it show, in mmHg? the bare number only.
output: 70
